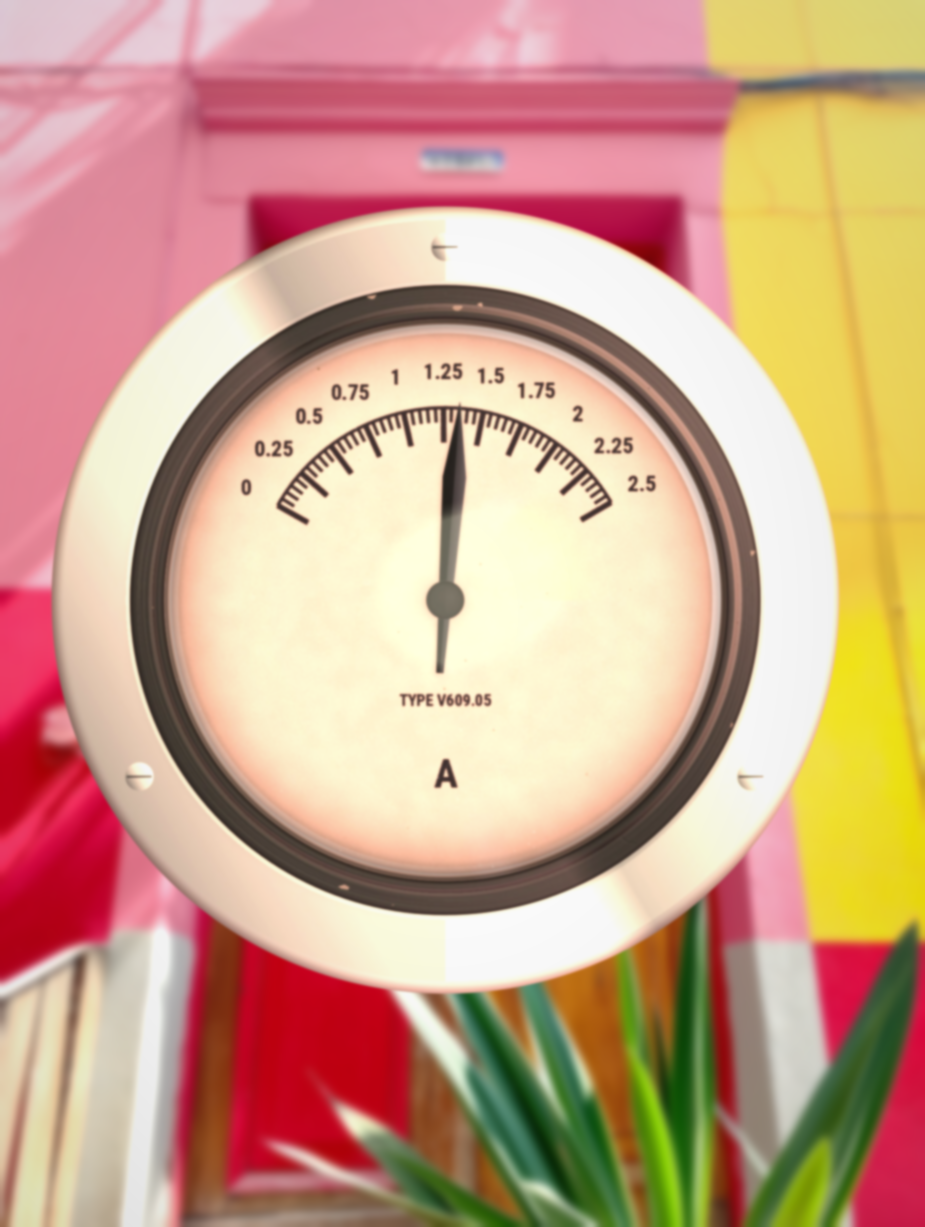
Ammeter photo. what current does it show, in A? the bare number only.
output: 1.35
